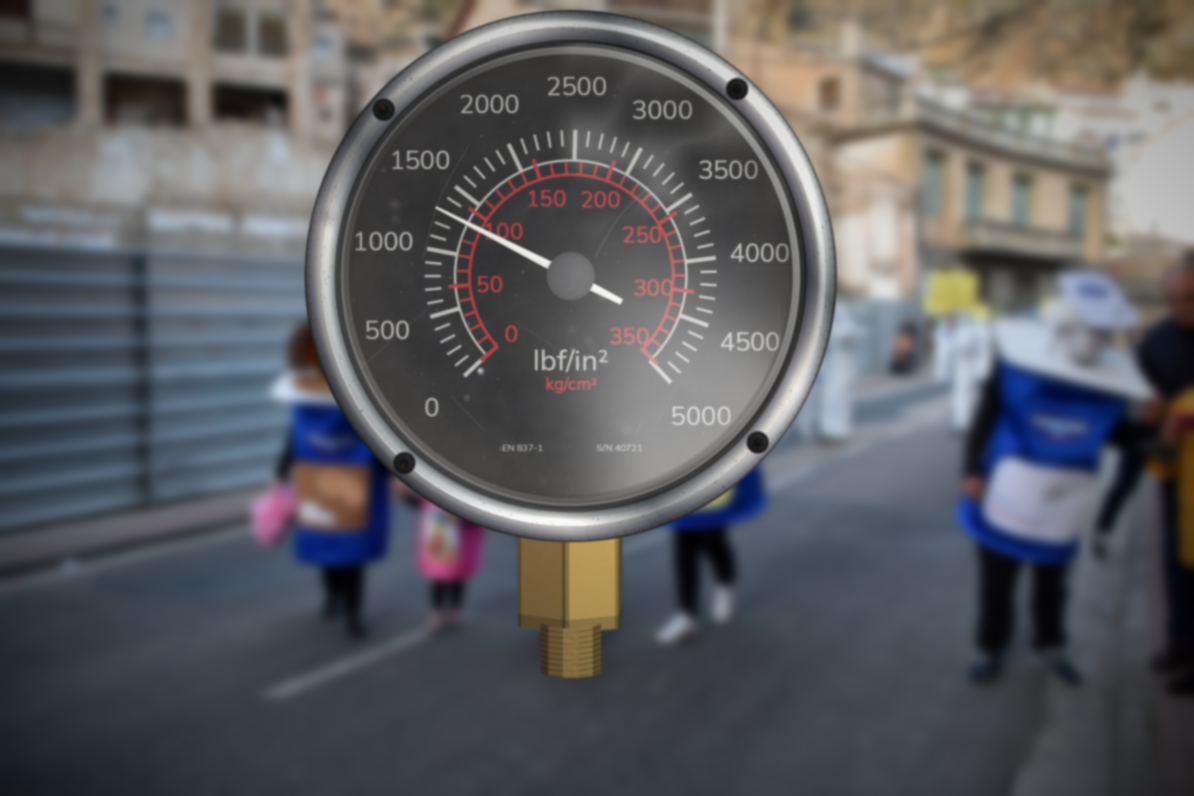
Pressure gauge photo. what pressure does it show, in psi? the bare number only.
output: 1300
